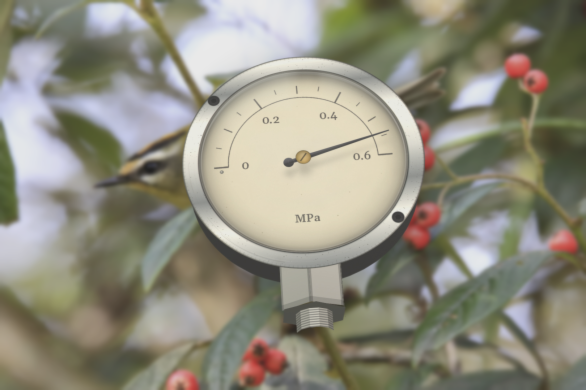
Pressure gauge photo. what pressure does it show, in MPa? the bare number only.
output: 0.55
